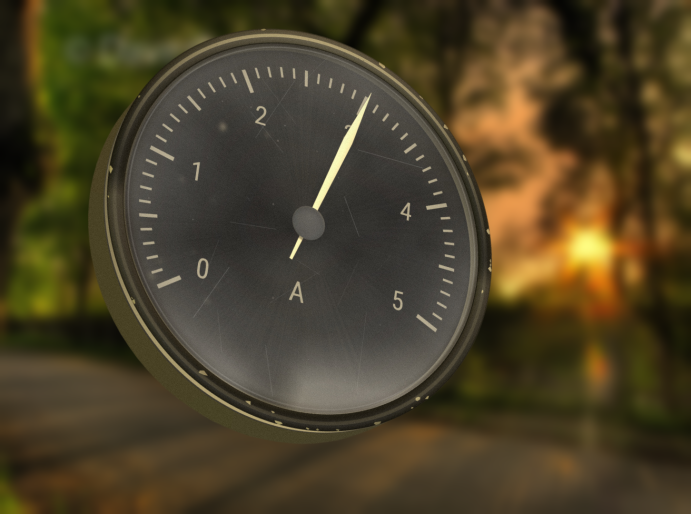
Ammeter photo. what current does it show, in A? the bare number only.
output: 3
